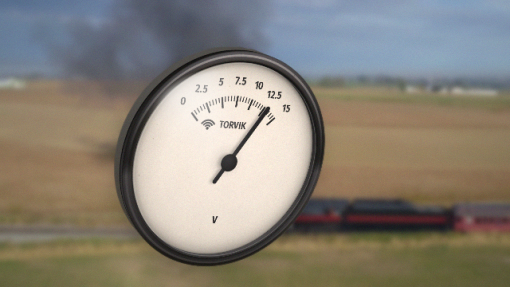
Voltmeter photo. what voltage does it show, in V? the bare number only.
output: 12.5
